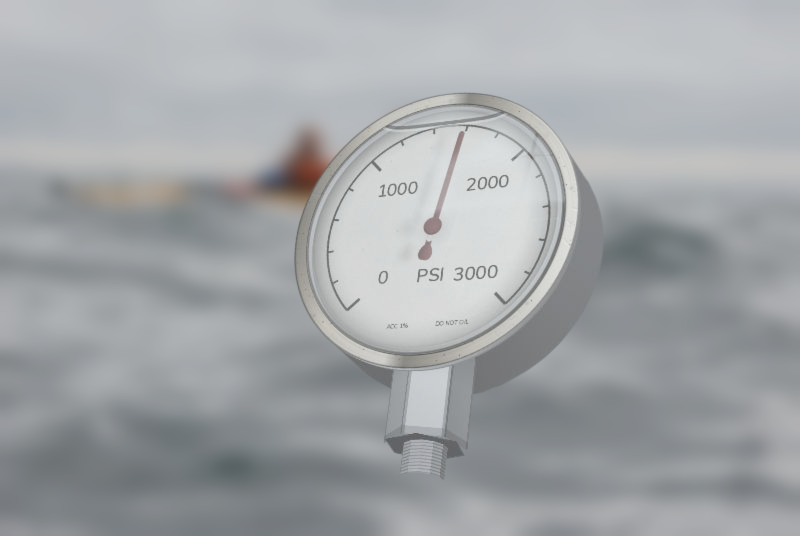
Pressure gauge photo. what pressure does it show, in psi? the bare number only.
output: 1600
